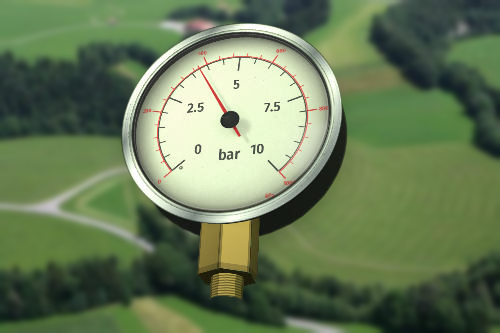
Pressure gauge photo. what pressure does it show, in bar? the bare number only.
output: 3.75
